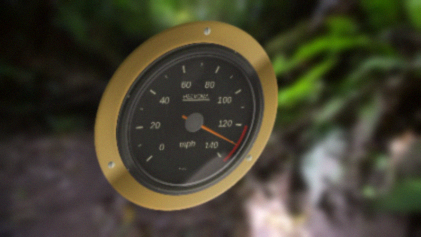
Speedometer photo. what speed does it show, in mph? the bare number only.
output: 130
